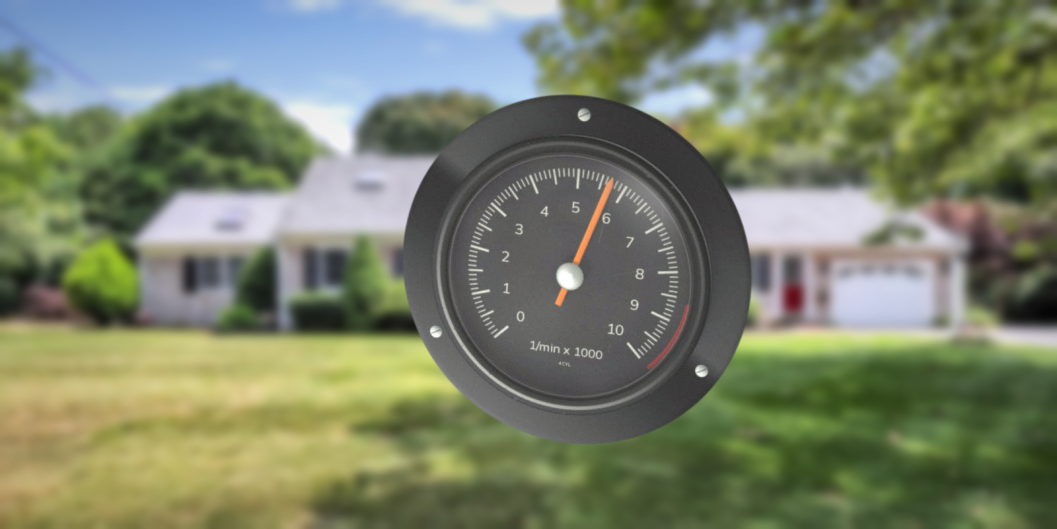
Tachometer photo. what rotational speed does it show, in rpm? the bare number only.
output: 5700
